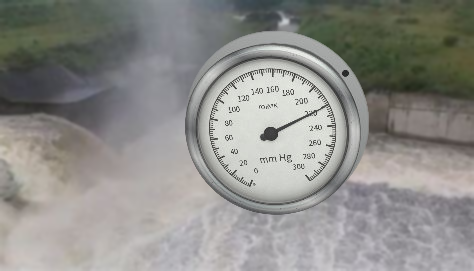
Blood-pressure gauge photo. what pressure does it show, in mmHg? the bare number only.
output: 220
